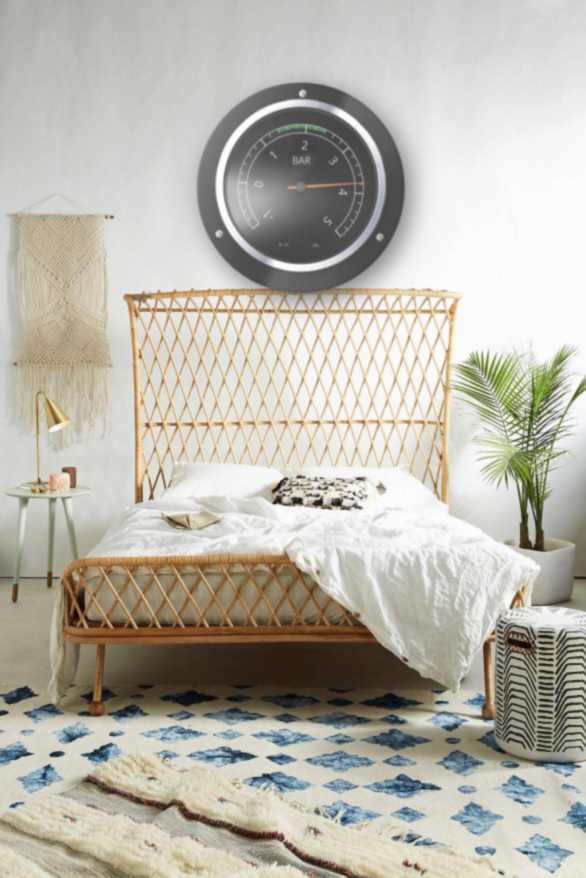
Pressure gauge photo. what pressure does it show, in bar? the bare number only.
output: 3.8
